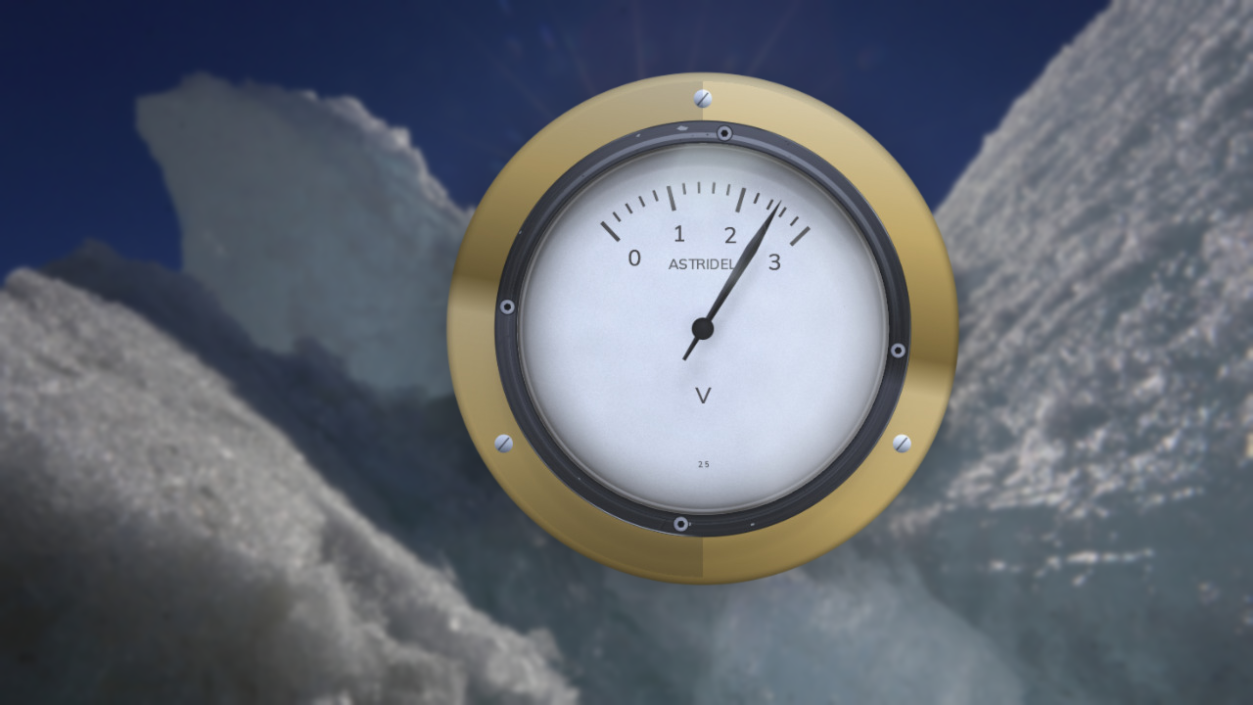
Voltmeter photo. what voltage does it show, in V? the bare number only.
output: 2.5
